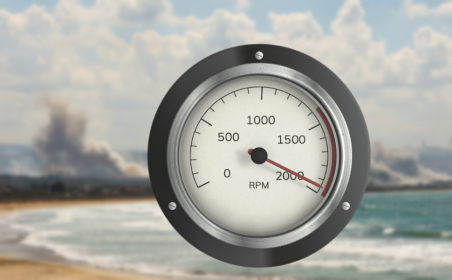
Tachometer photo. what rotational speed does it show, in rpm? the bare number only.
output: 1950
